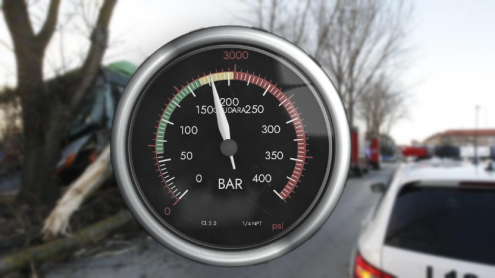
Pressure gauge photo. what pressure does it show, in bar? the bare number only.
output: 180
